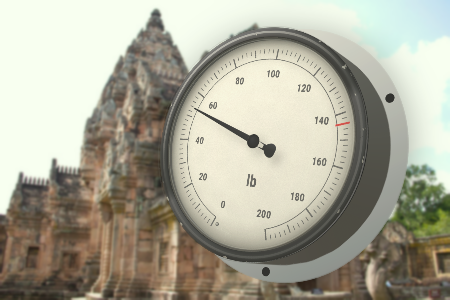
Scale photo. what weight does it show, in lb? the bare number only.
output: 54
